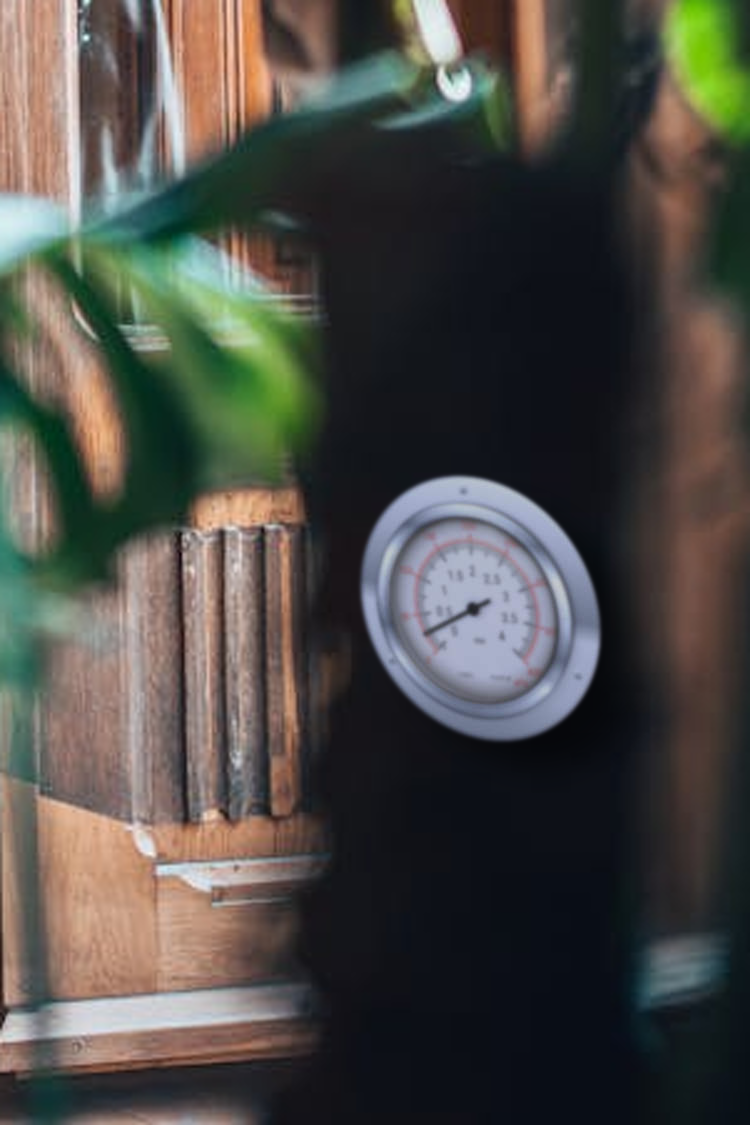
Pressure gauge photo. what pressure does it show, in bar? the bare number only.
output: 0.25
